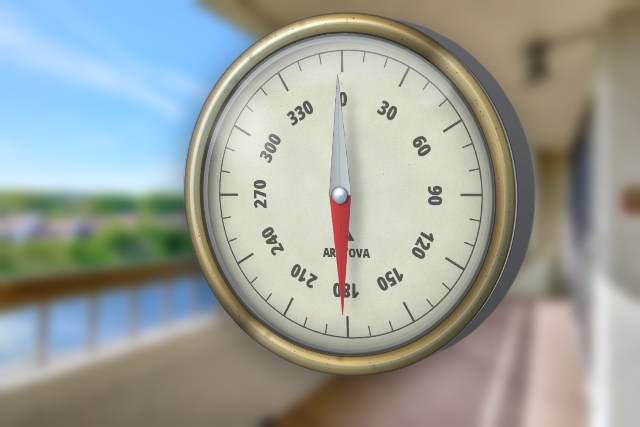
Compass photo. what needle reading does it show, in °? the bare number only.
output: 180
